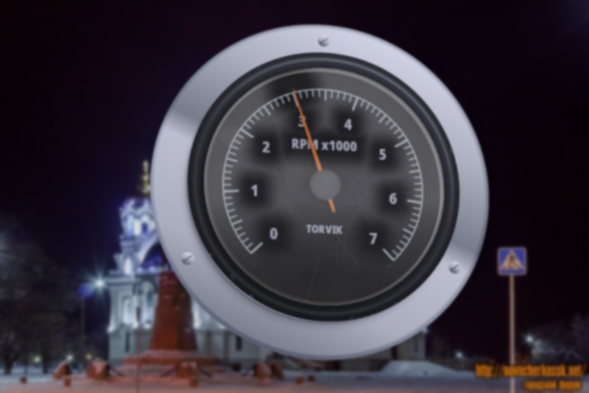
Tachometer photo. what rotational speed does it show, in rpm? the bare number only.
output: 3000
